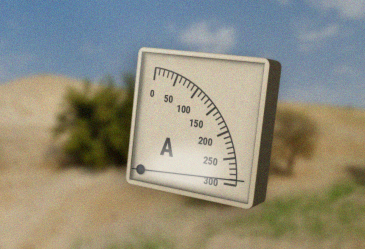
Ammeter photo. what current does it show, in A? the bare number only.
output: 290
